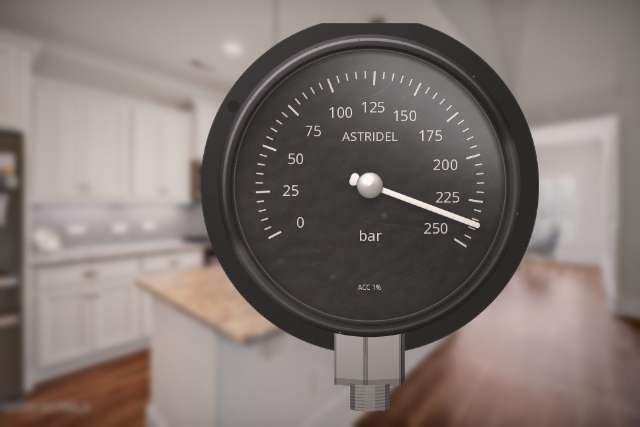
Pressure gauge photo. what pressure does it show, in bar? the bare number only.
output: 237.5
